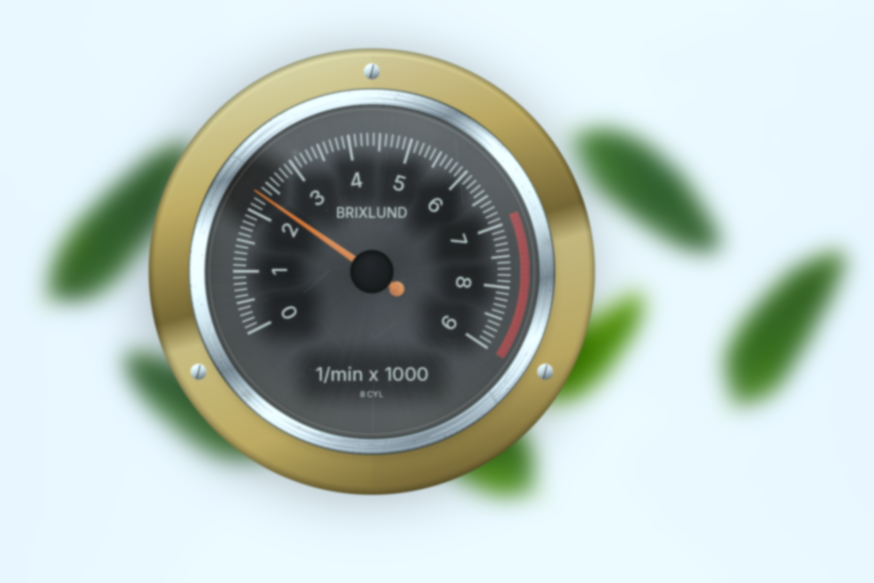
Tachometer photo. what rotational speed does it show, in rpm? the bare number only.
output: 2300
